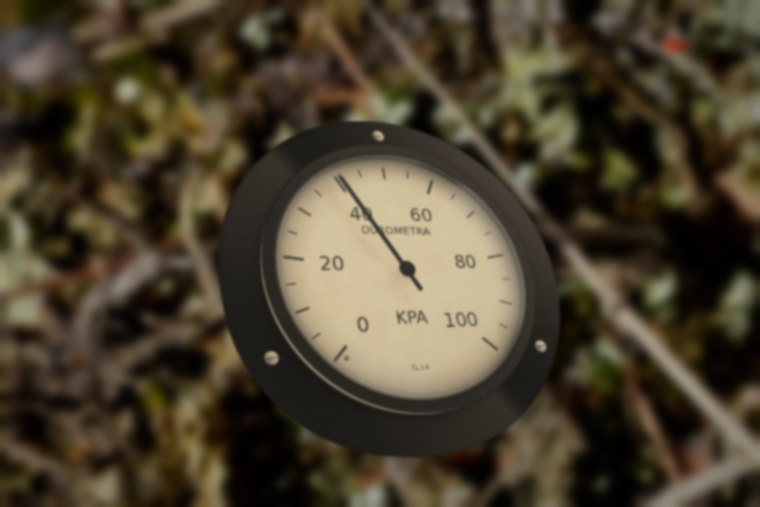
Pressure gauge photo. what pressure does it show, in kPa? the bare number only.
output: 40
